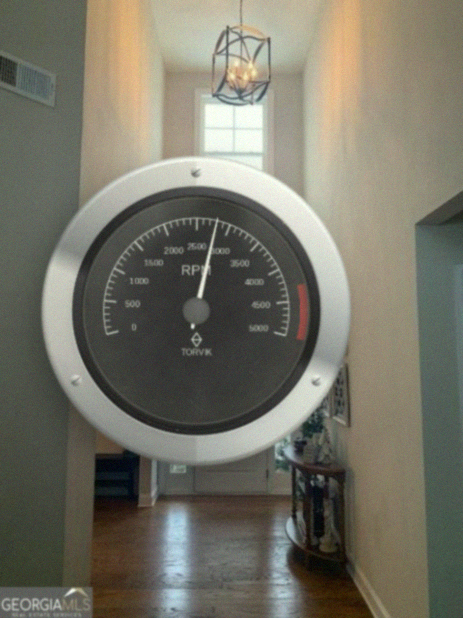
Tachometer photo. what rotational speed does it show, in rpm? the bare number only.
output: 2800
